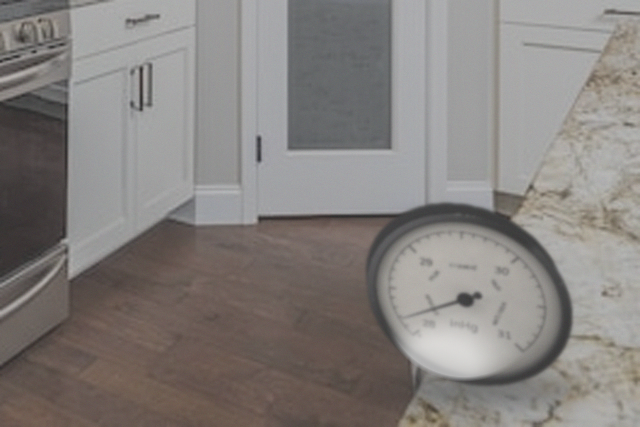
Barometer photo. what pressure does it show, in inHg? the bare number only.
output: 28.2
